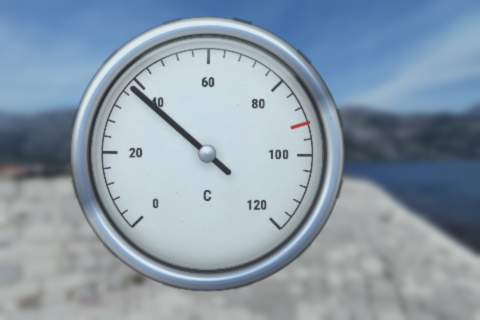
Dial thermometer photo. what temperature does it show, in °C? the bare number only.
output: 38
